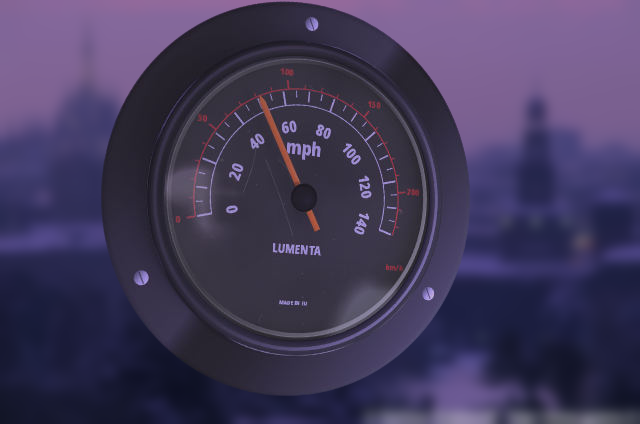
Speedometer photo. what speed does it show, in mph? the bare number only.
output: 50
